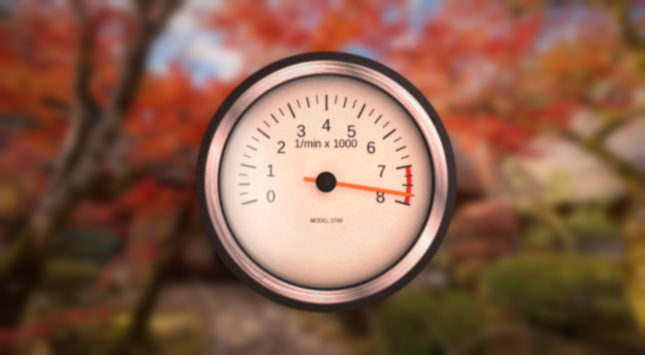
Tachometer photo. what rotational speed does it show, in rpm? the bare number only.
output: 7750
